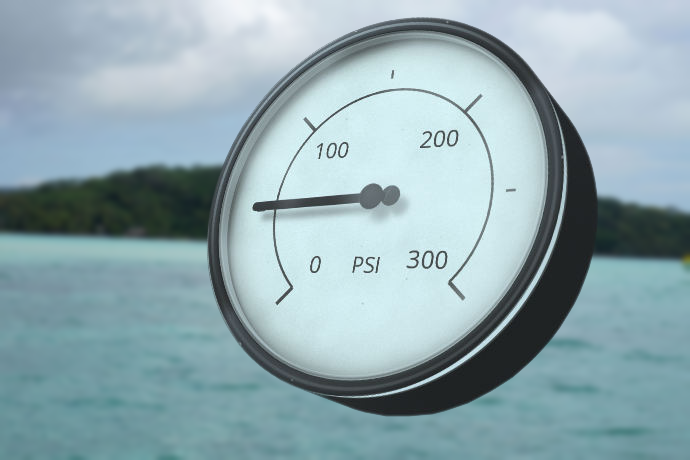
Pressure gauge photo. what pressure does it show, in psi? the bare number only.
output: 50
